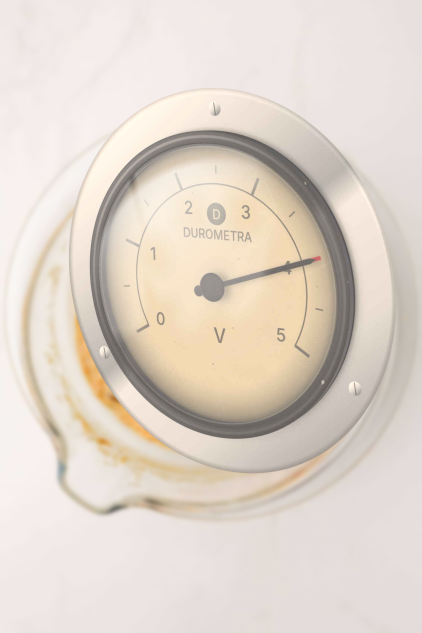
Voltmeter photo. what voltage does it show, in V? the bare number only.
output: 4
